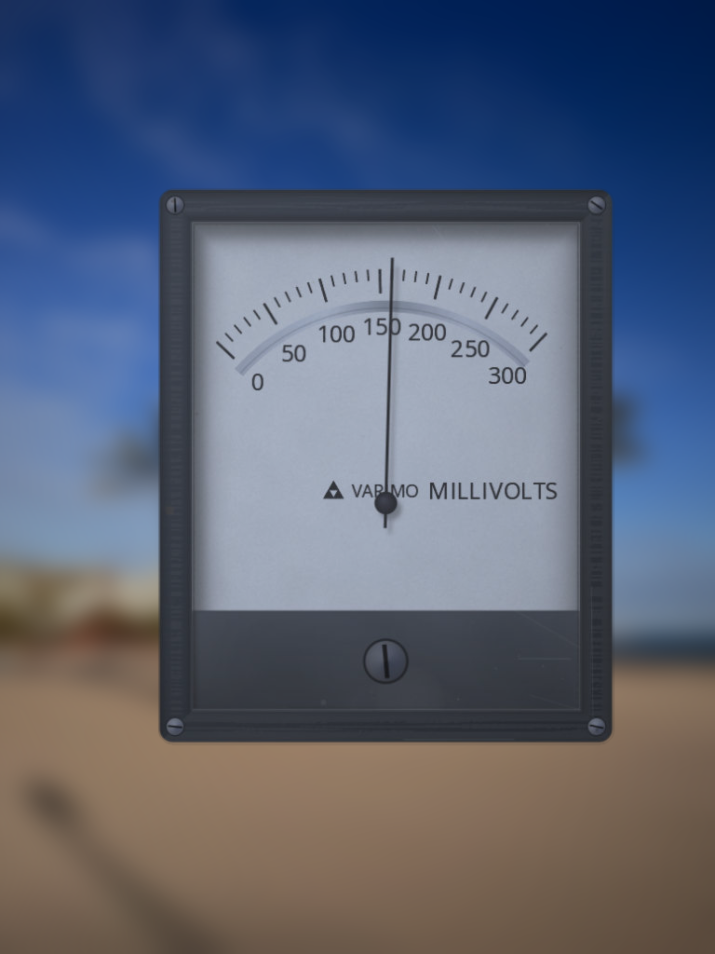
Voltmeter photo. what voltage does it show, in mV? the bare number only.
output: 160
